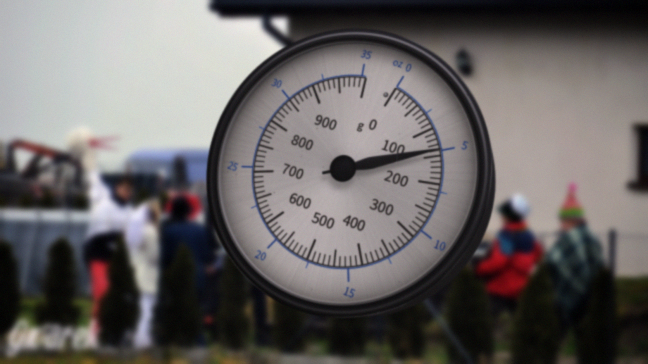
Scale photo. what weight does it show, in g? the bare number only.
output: 140
